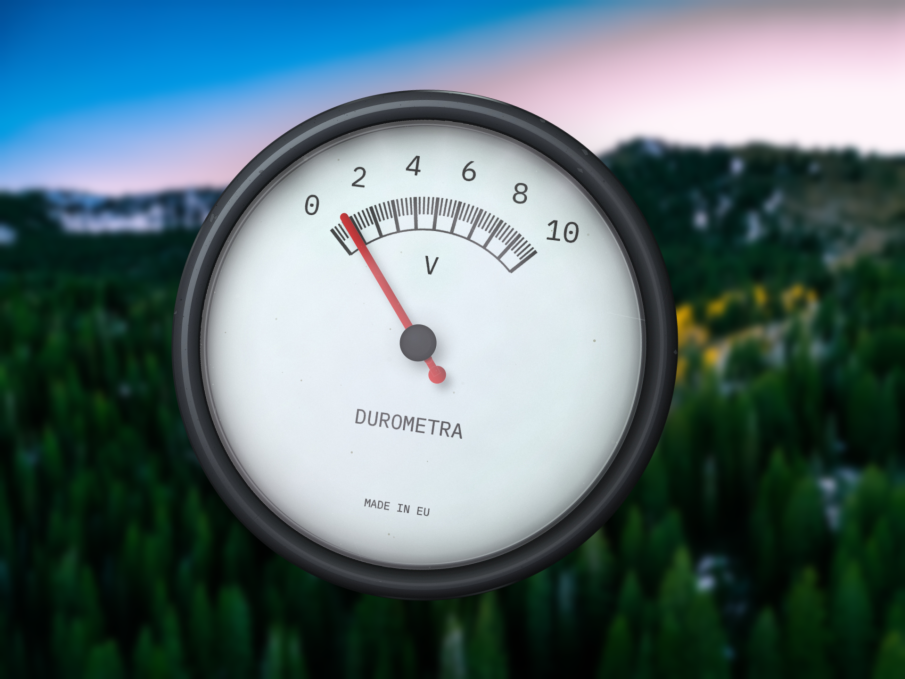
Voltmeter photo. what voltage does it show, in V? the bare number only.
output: 0.8
